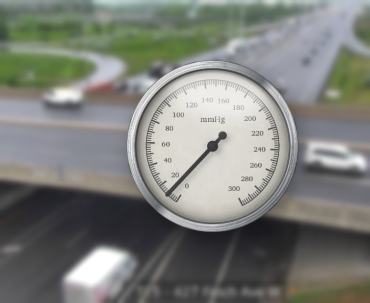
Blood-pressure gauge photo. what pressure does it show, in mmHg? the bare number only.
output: 10
